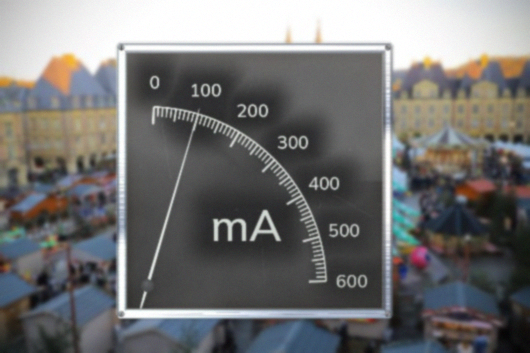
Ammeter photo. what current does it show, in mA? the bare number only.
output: 100
